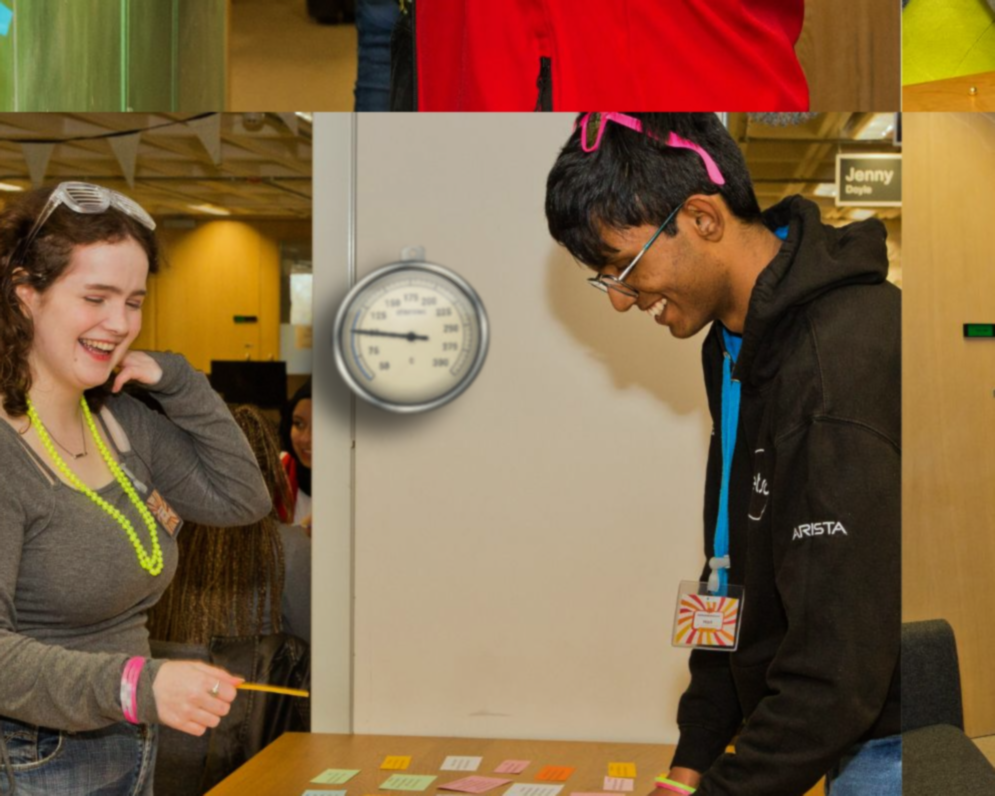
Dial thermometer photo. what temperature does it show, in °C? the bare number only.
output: 100
